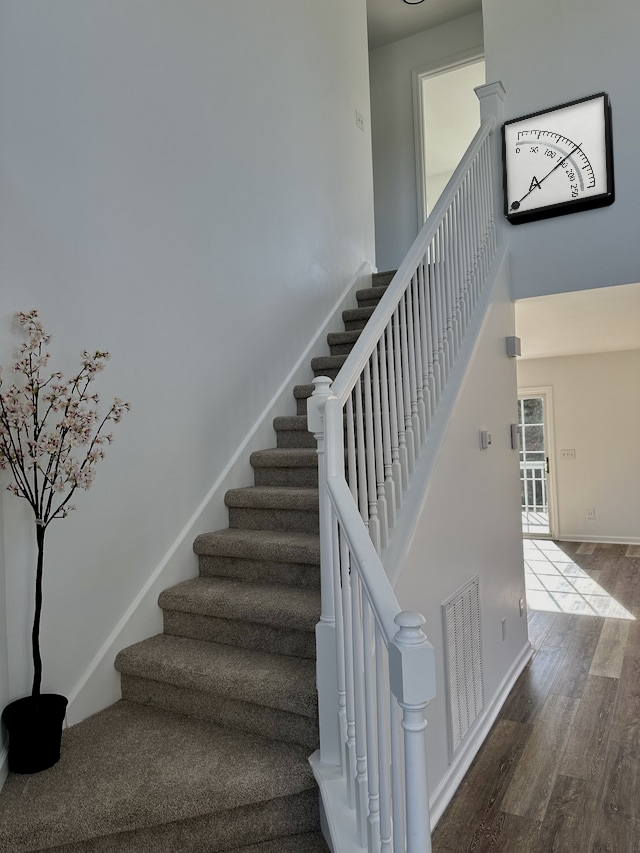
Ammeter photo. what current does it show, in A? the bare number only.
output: 150
